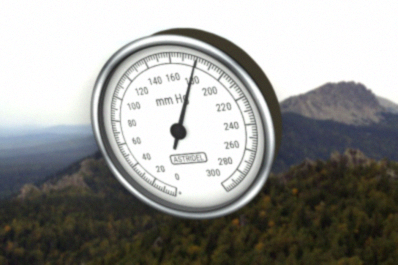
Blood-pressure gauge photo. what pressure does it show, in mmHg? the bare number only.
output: 180
